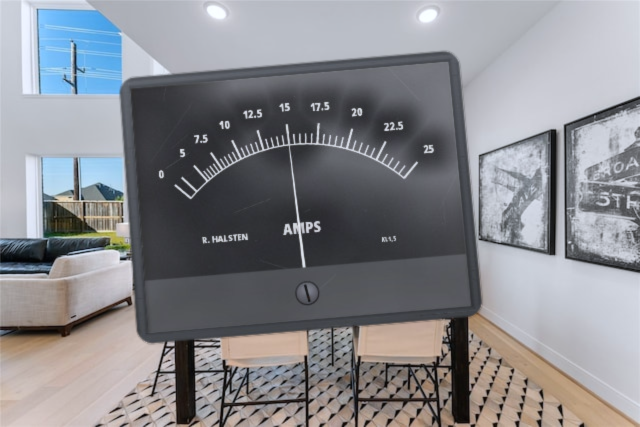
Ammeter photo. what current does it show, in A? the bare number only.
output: 15
